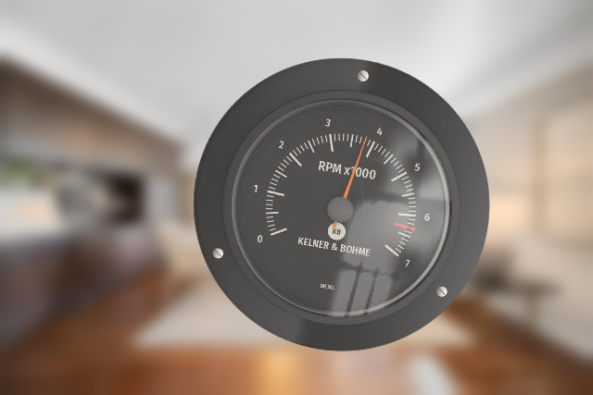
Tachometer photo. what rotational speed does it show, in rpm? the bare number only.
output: 3800
